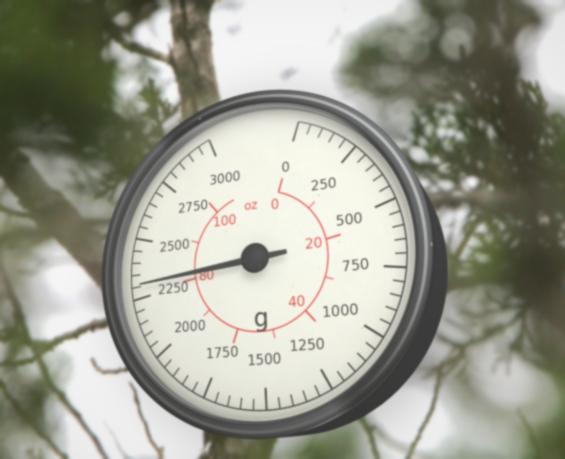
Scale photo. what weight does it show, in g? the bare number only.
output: 2300
